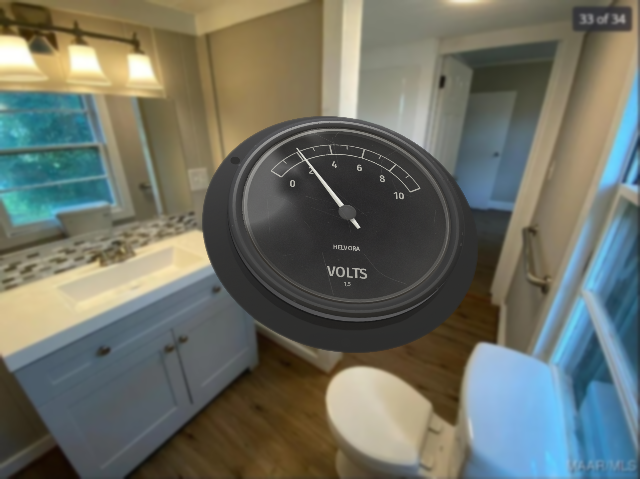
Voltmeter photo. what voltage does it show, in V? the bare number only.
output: 2
